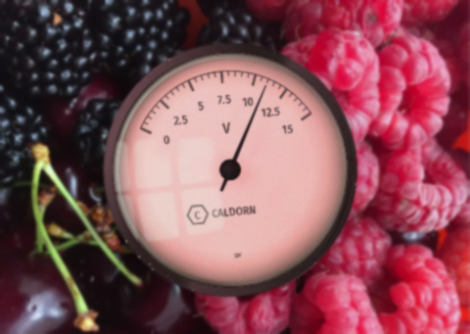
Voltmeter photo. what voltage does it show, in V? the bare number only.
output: 11
